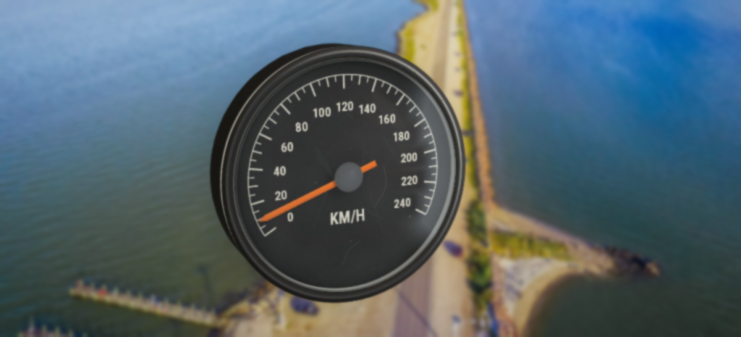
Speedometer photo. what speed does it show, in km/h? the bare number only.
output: 10
